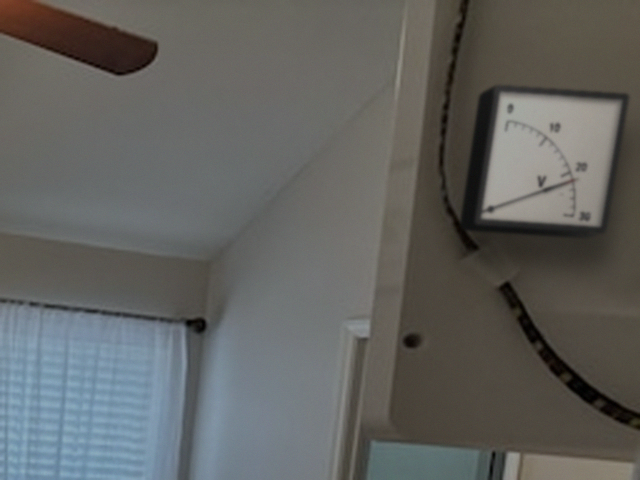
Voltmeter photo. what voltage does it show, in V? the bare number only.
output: 22
